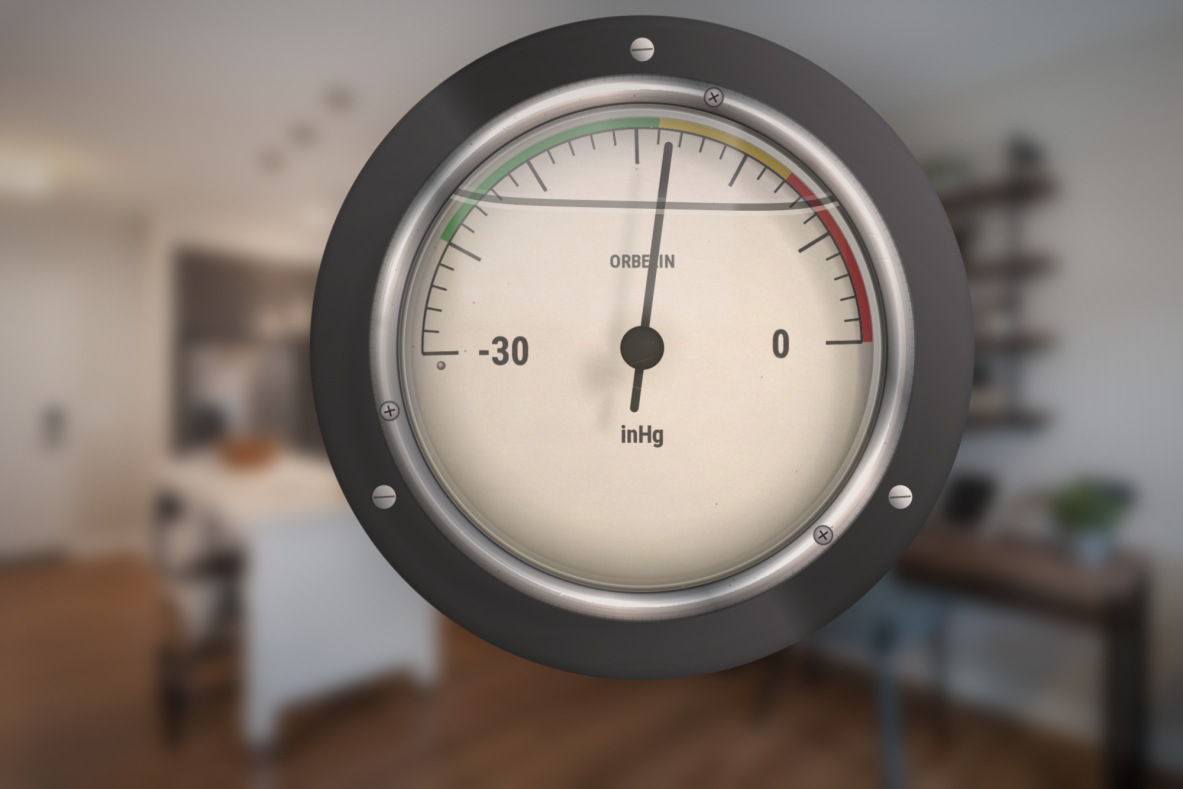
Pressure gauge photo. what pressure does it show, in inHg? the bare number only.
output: -13.5
